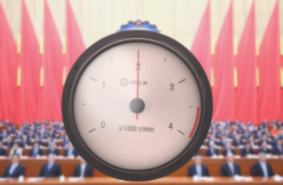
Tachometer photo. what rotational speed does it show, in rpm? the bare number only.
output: 2000
